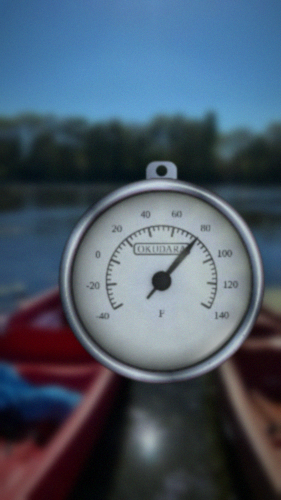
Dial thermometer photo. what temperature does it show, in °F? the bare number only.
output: 80
